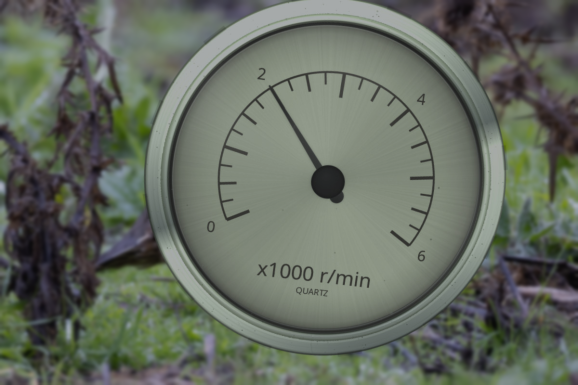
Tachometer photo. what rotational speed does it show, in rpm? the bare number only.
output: 2000
